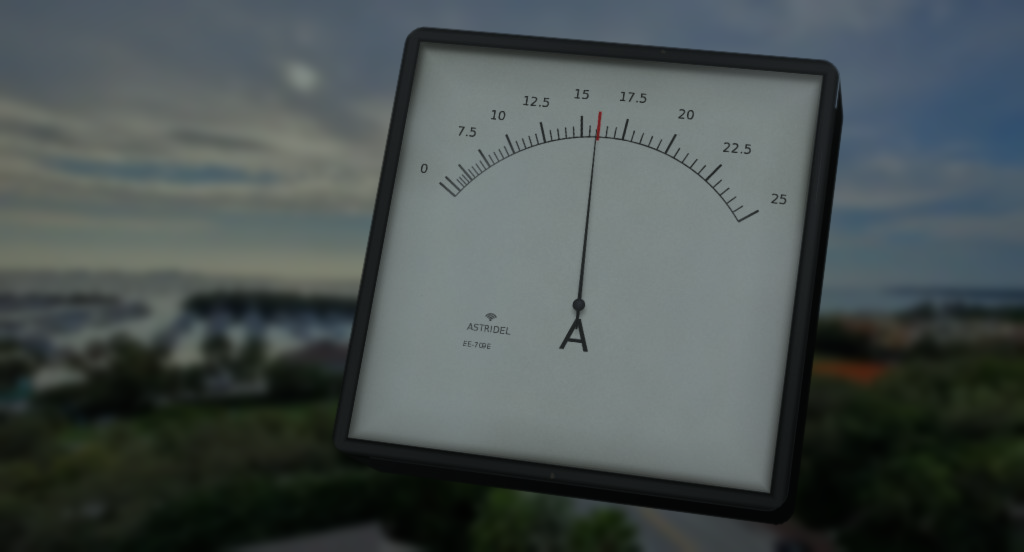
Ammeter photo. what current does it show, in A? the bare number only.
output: 16
